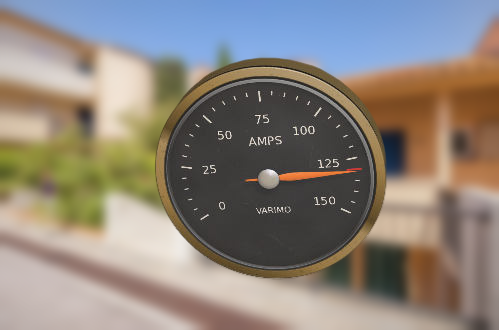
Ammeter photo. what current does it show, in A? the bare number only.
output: 130
